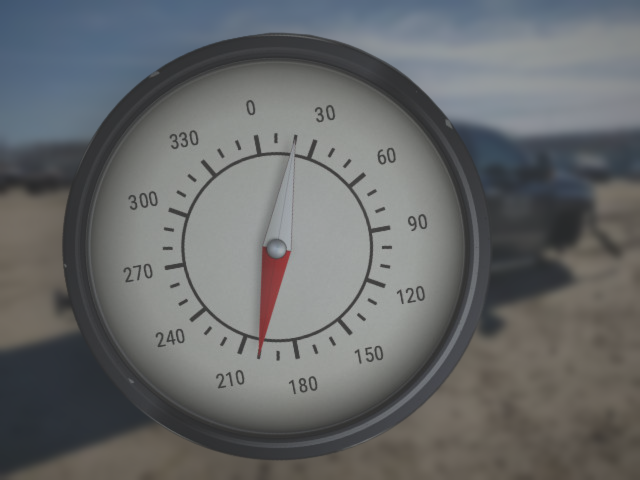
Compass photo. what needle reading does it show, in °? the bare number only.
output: 200
